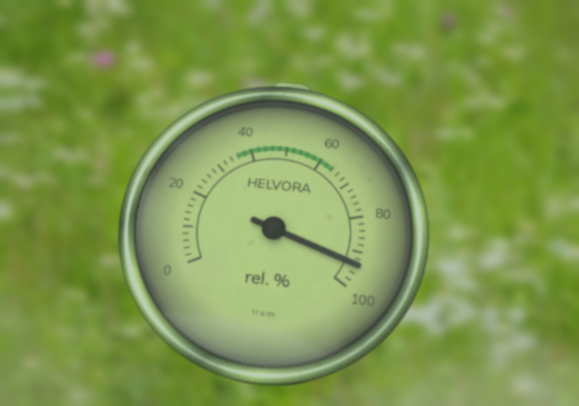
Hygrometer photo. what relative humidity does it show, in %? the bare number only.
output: 94
